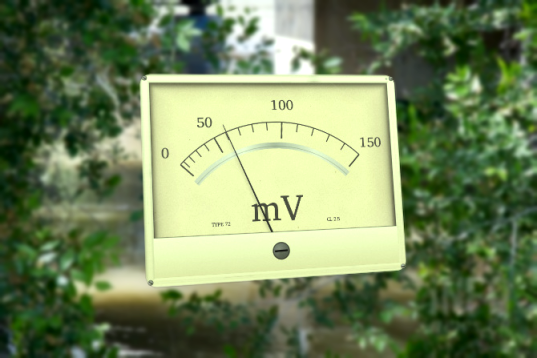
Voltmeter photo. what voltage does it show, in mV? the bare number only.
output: 60
